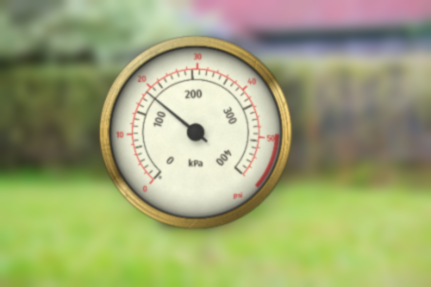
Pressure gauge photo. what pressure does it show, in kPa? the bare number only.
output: 130
